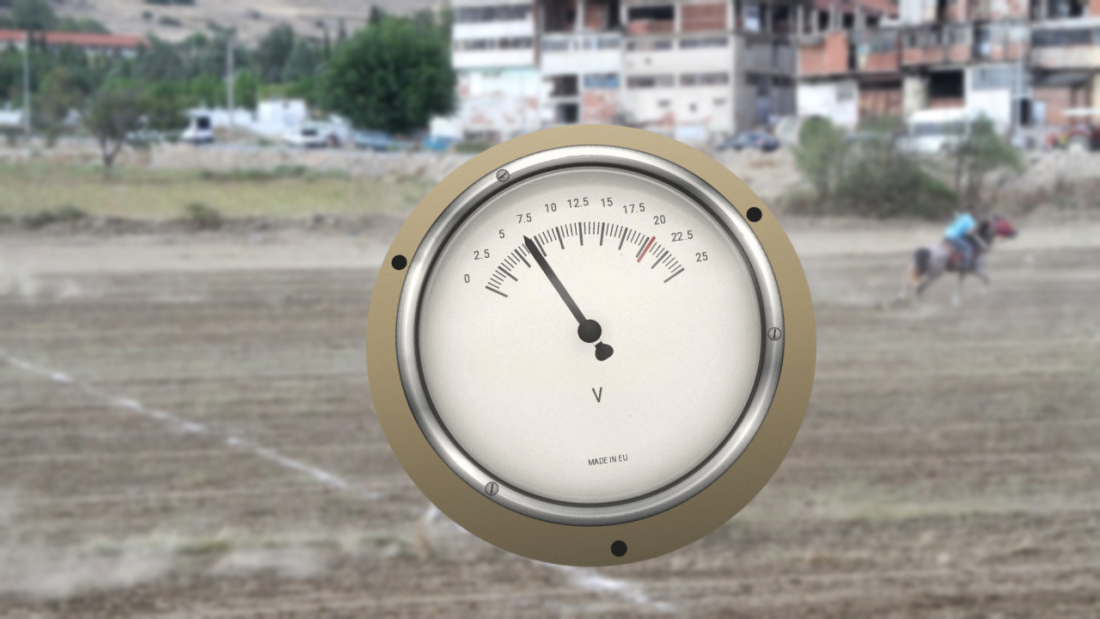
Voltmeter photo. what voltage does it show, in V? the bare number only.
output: 6.5
